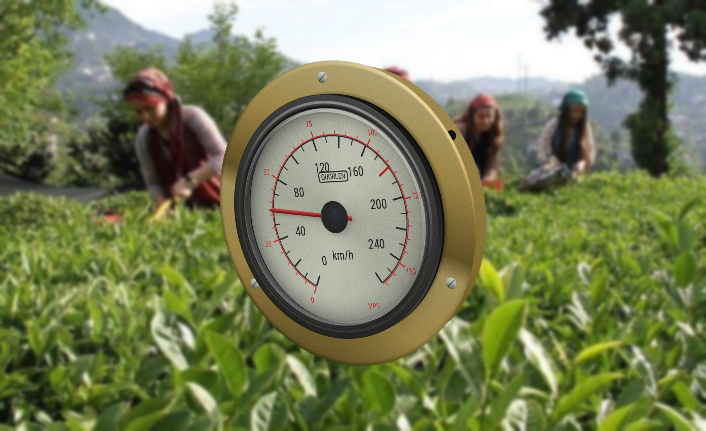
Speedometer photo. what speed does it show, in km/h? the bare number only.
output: 60
